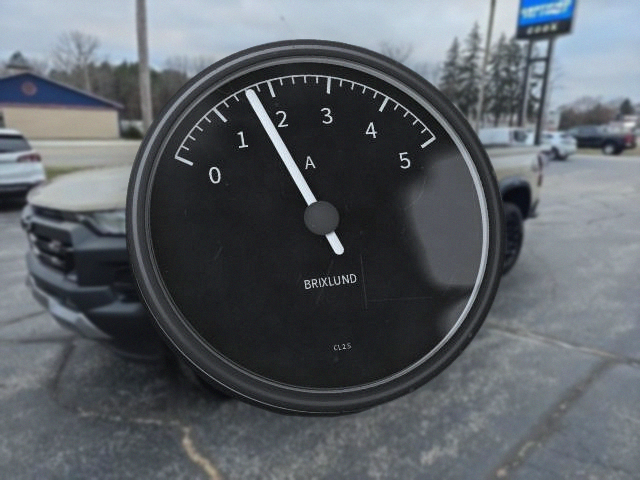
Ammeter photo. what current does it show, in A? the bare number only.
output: 1.6
